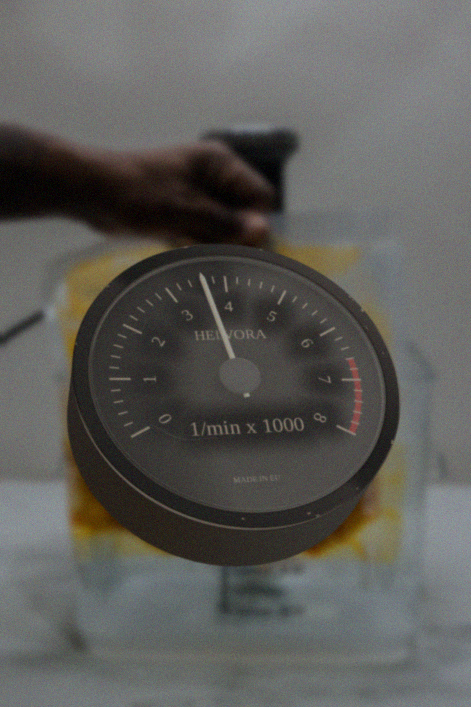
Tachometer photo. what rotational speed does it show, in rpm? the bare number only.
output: 3600
